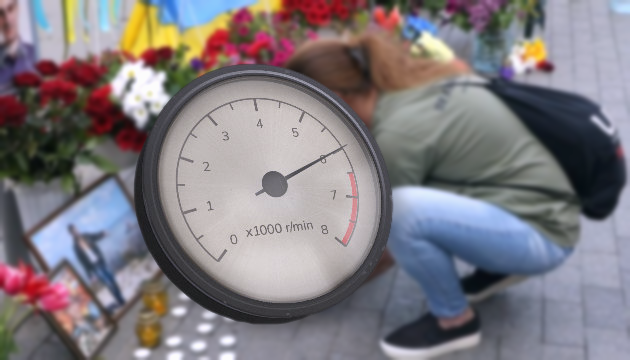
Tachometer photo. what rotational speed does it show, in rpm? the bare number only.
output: 6000
